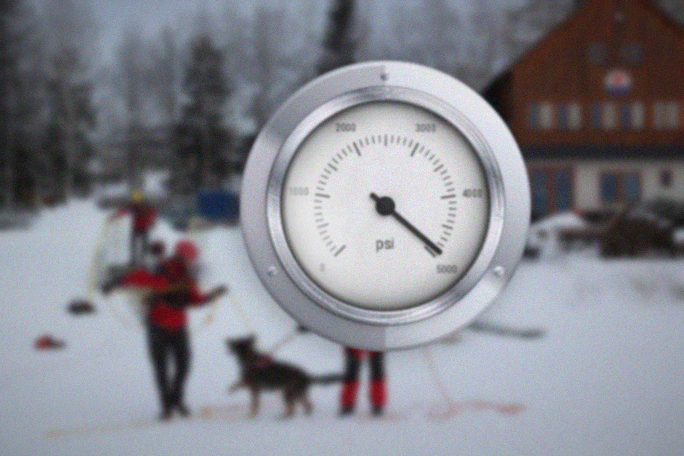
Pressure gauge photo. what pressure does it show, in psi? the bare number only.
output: 4900
